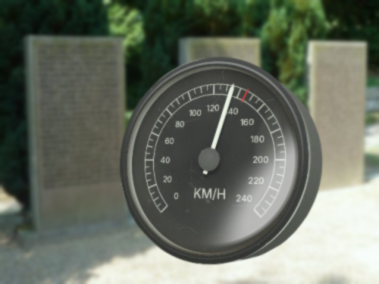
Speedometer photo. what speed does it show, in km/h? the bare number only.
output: 135
